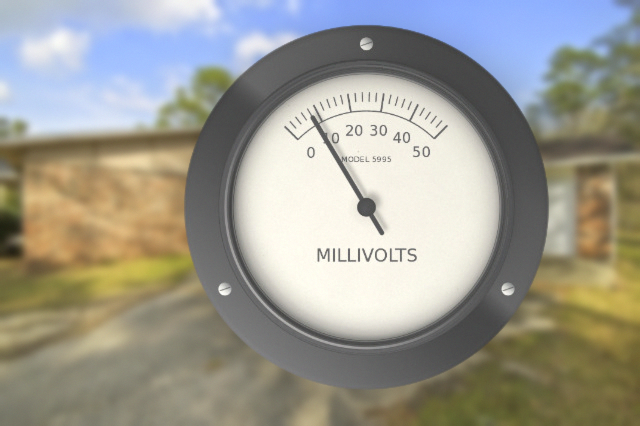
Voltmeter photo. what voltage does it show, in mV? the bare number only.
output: 8
